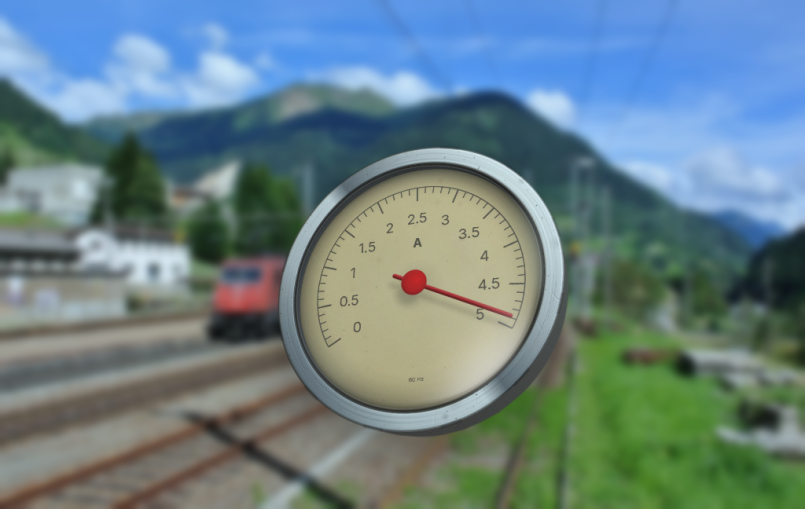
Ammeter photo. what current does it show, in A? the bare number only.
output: 4.9
